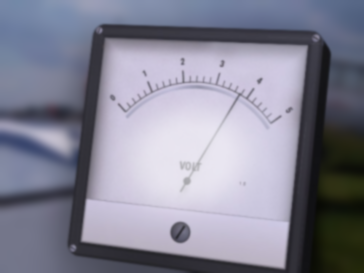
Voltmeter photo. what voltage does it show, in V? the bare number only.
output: 3.8
